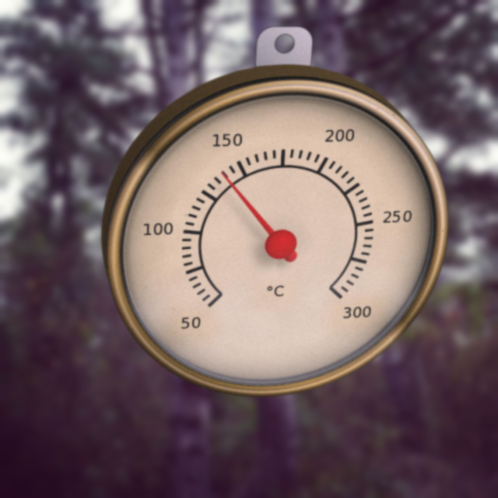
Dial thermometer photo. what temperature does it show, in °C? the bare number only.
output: 140
